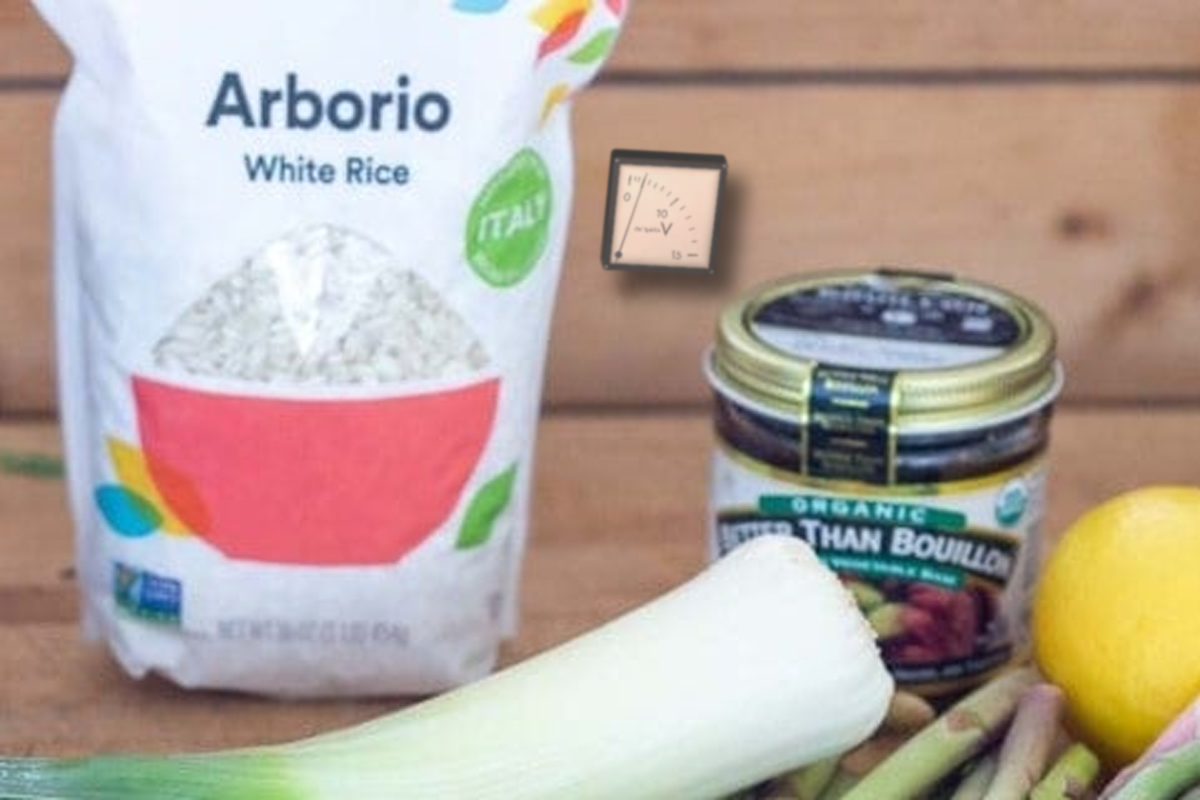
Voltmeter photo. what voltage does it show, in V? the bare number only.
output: 5
